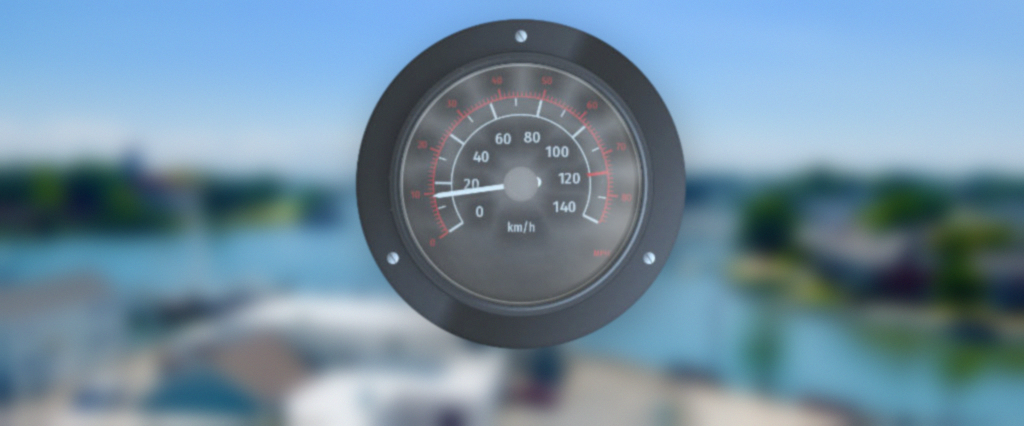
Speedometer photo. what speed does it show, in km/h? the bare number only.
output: 15
